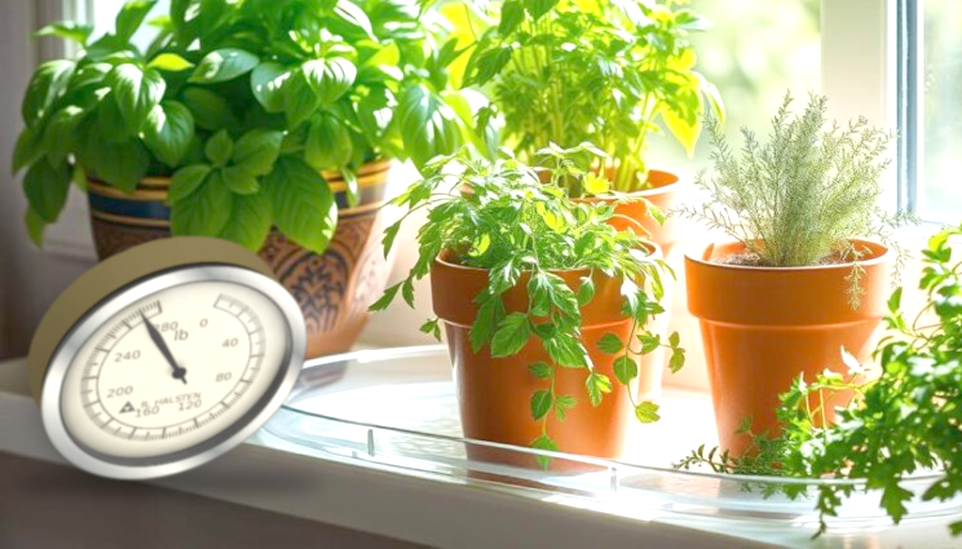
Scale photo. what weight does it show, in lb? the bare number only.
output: 270
